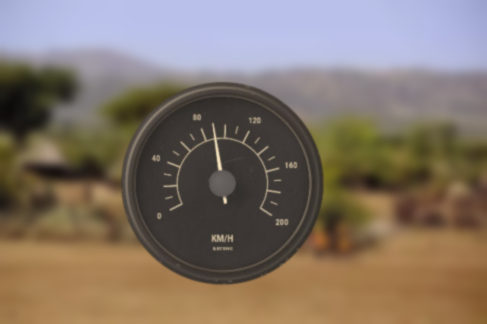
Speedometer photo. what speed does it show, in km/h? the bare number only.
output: 90
